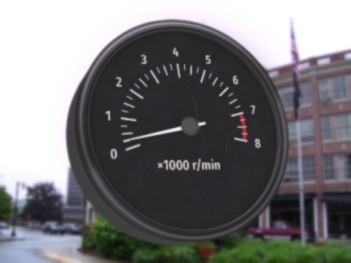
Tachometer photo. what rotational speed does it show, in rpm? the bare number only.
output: 250
